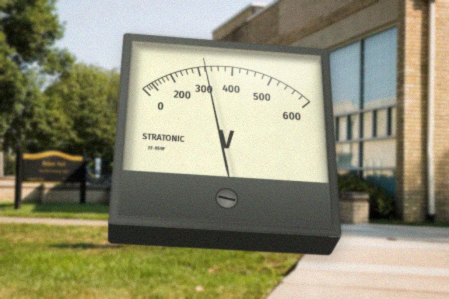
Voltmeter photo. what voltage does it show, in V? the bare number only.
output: 320
